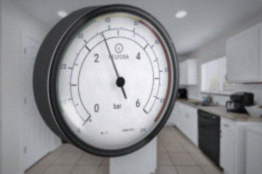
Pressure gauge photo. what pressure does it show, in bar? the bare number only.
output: 2.5
